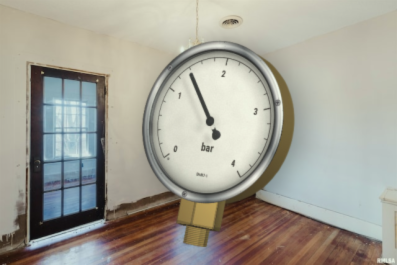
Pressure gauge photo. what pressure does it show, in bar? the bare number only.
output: 1.4
